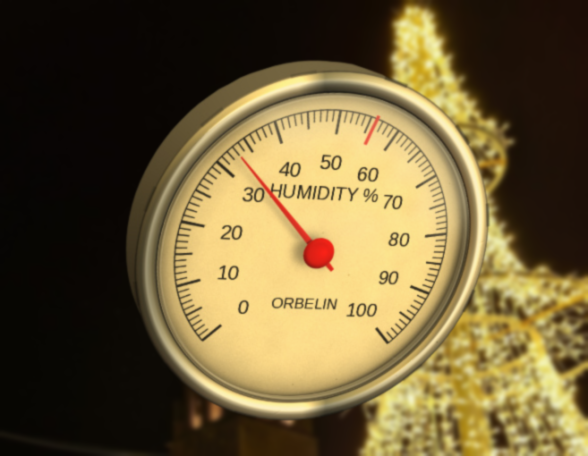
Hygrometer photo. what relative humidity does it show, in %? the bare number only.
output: 33
